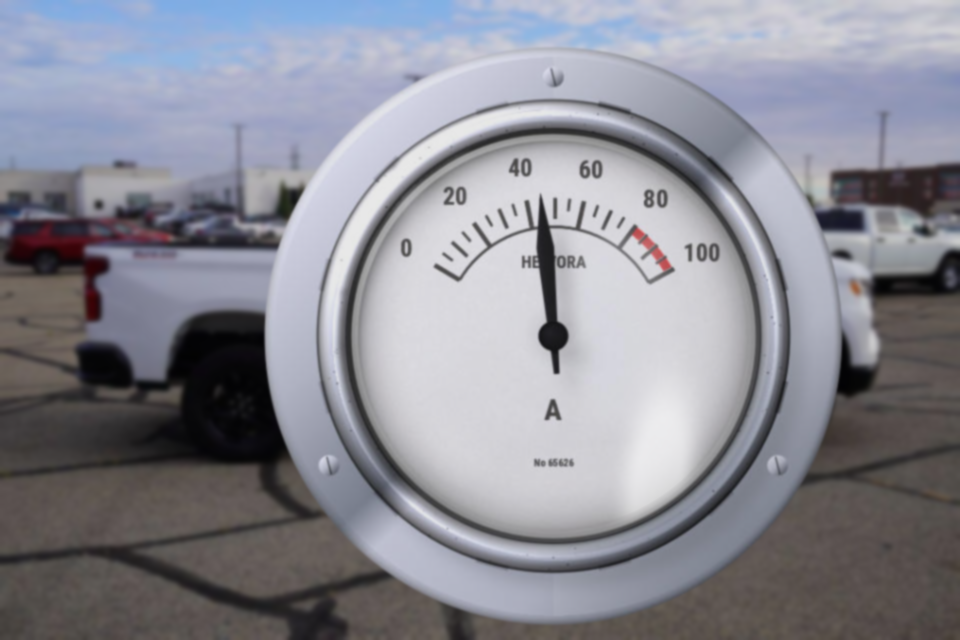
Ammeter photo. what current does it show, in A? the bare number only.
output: 45
